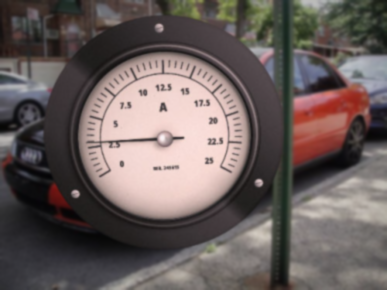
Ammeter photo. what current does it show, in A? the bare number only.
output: 3
